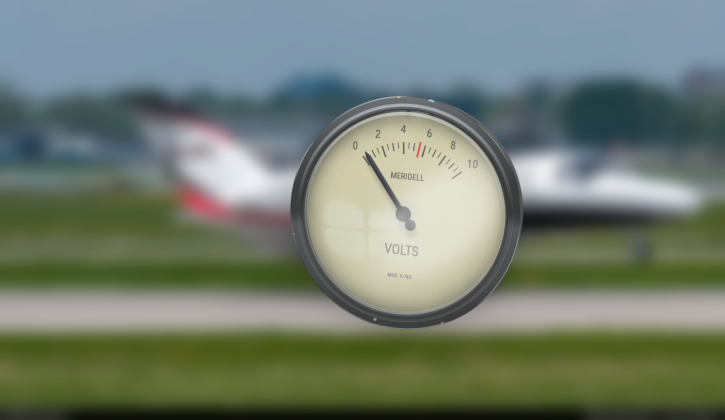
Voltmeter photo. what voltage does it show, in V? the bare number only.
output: 0.5
